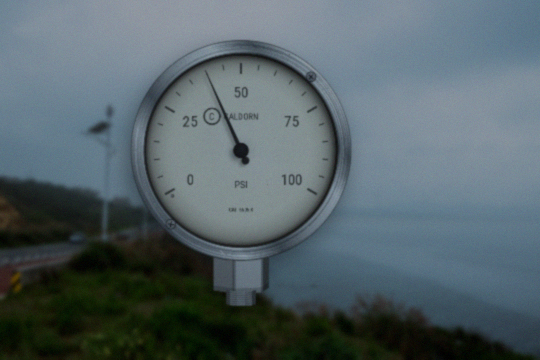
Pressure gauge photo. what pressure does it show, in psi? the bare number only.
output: 40
